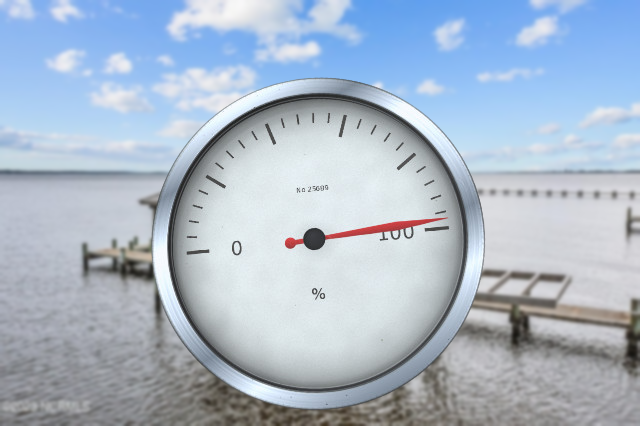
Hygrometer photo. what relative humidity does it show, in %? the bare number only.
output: 98
